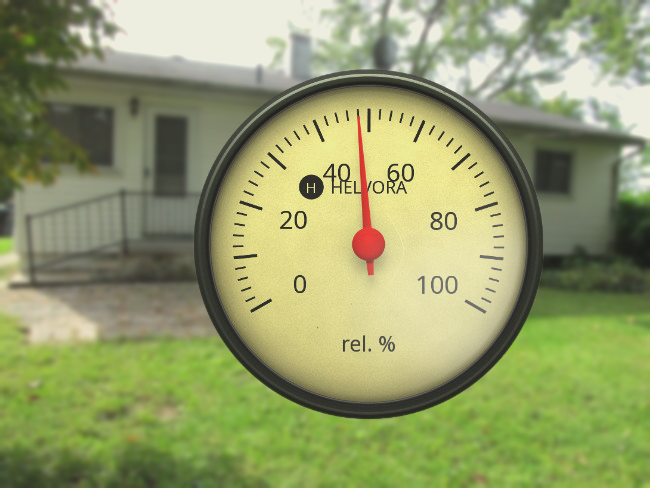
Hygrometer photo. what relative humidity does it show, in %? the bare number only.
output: 48
